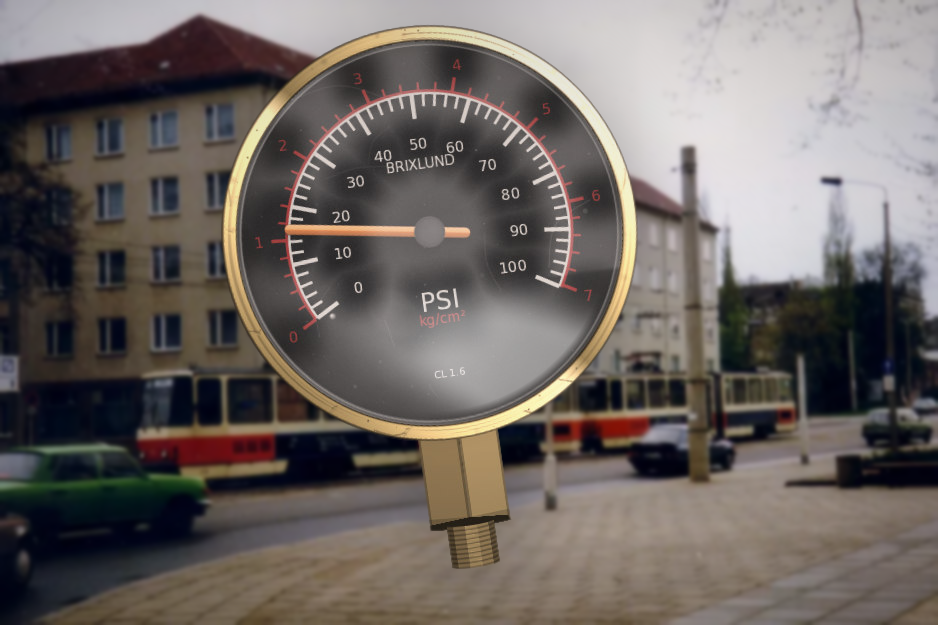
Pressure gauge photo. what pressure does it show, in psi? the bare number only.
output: 16
